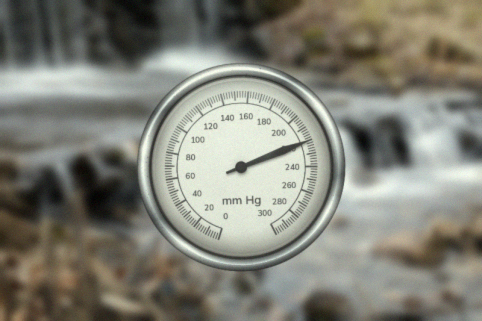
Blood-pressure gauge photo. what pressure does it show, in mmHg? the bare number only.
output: 220
